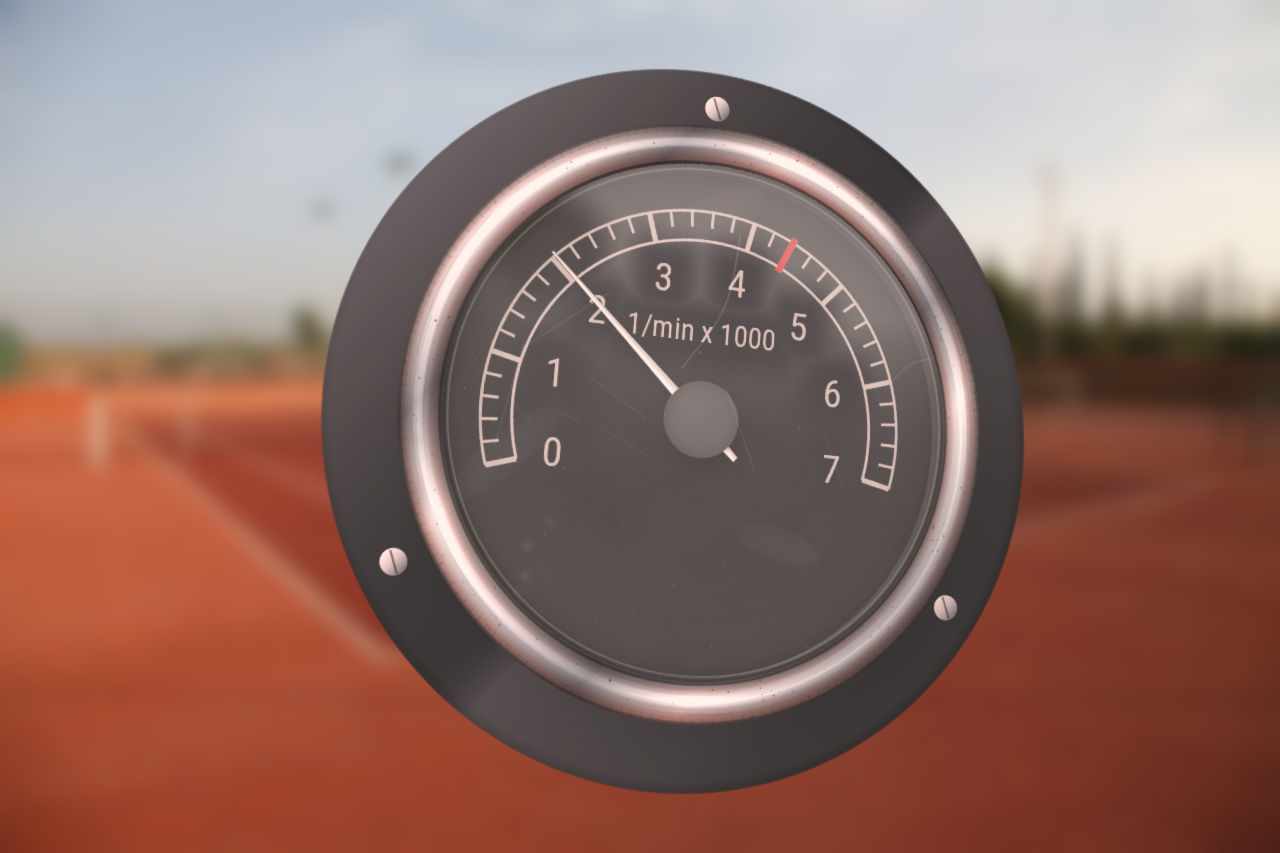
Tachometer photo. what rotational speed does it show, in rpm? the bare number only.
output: 2000
